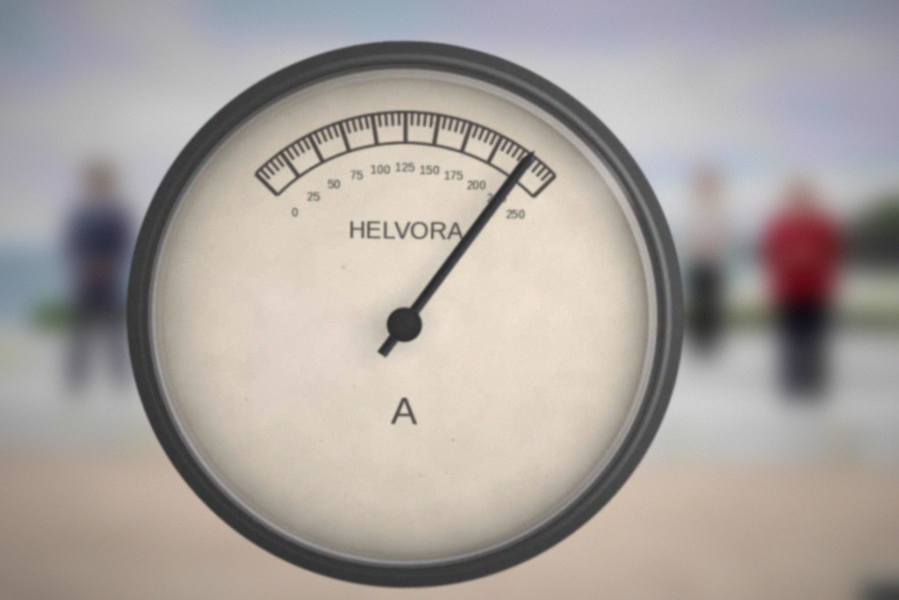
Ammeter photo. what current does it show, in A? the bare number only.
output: 225
